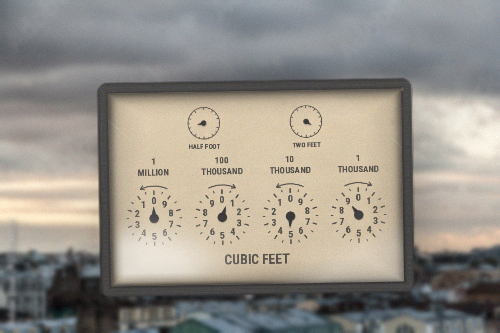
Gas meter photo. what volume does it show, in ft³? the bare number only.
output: 4900
